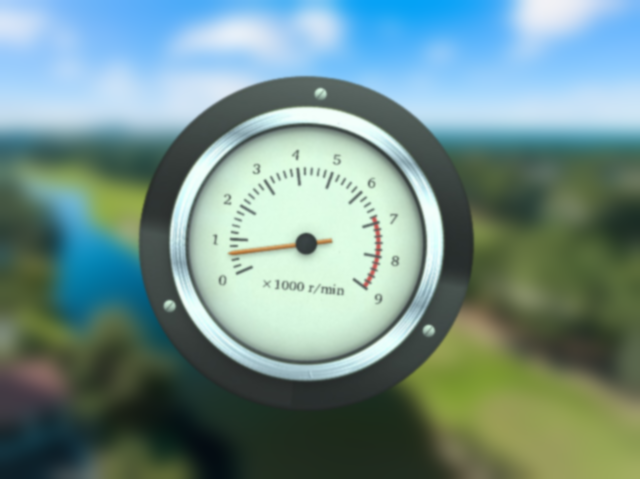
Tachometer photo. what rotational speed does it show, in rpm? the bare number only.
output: 600
